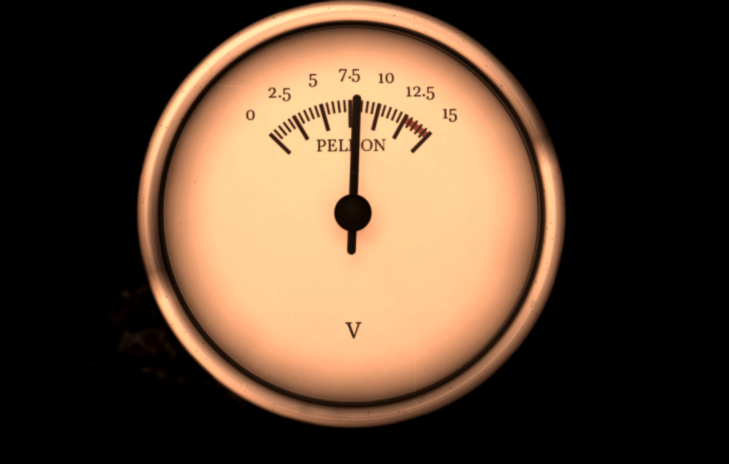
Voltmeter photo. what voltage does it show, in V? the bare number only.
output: 8
